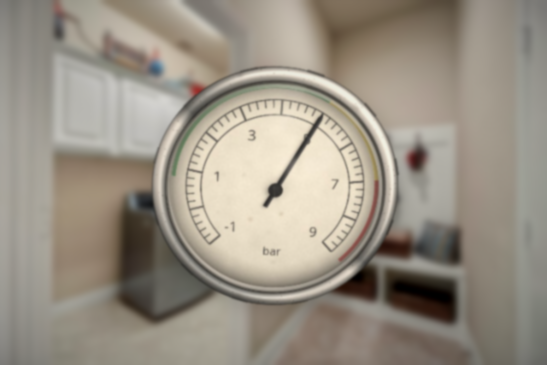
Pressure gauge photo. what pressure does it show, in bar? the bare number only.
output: 5
